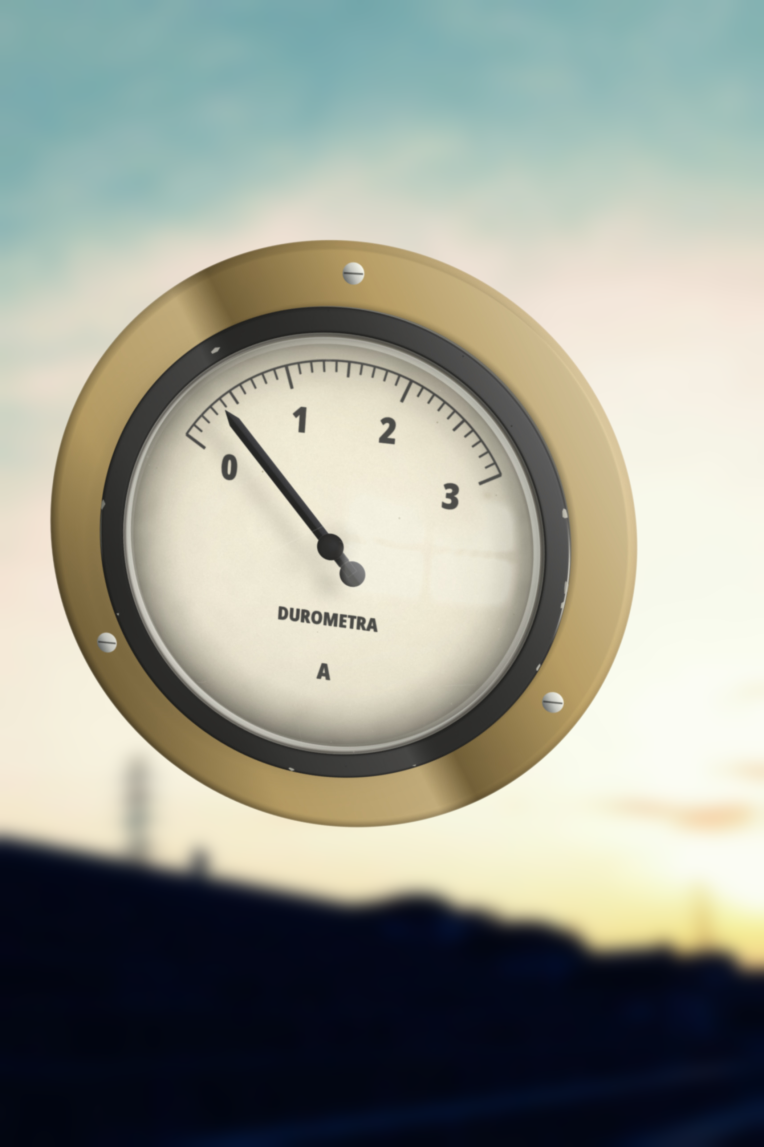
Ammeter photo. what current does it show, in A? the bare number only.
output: 0.4
